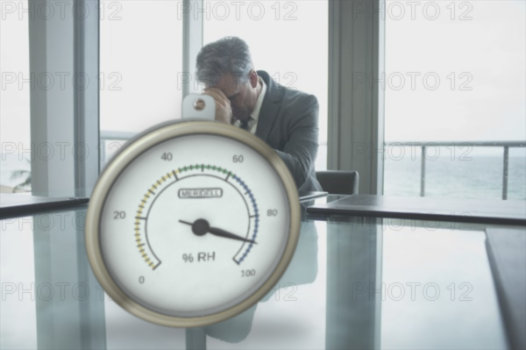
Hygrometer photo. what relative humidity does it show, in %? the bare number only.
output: 90
